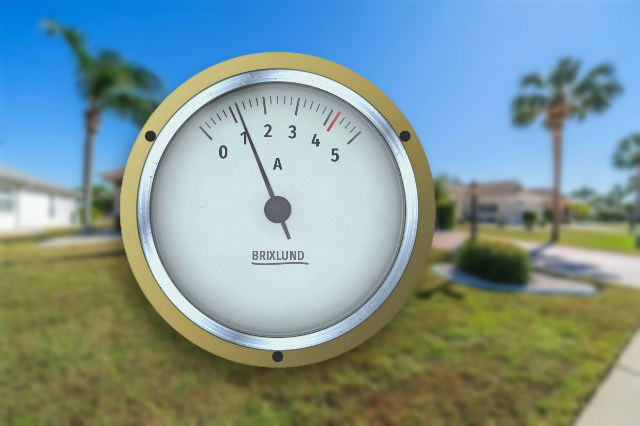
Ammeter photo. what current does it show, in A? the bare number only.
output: 1.2
